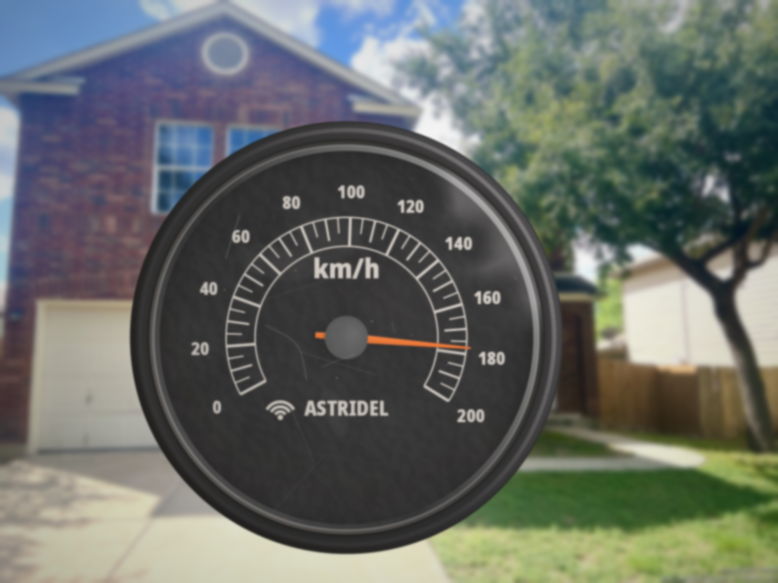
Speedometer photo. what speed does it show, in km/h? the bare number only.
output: 177.5
